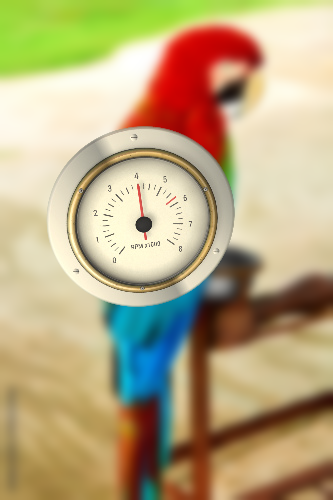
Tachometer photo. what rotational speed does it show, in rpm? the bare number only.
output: 4000
